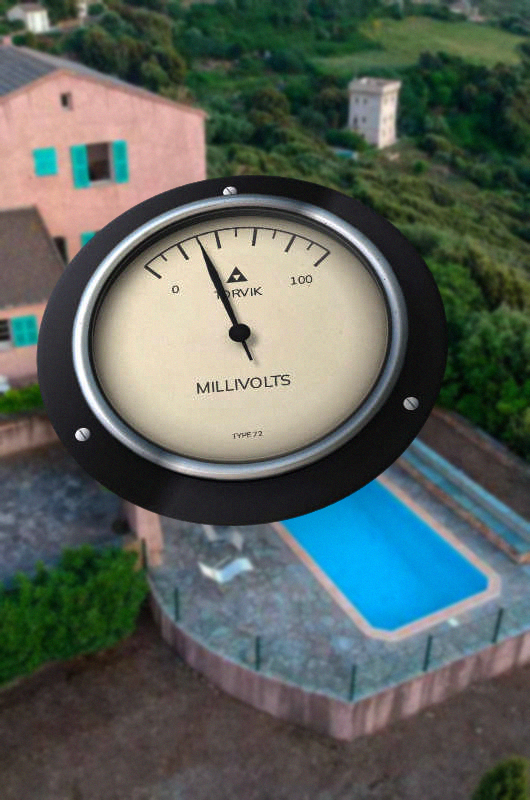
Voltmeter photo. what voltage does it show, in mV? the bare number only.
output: 30
